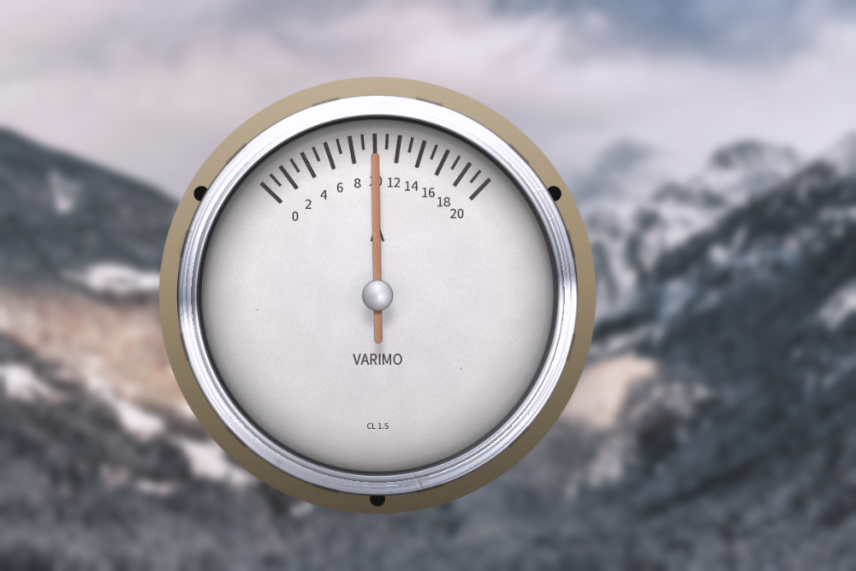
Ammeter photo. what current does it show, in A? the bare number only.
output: 10
